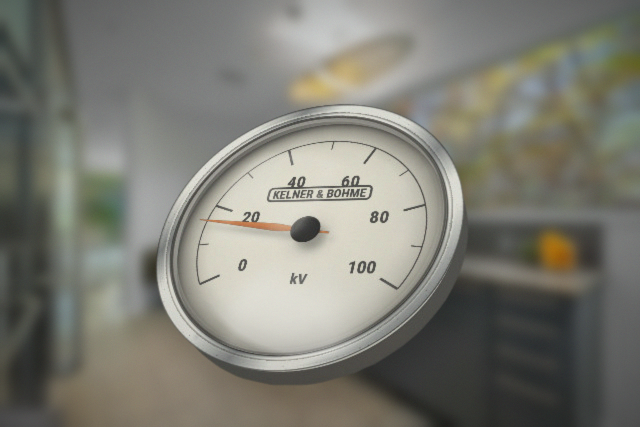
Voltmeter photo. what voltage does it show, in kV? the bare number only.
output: 15
